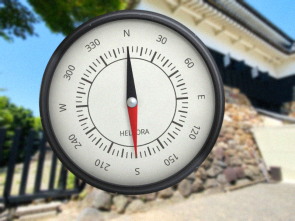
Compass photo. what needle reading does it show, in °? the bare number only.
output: 180
